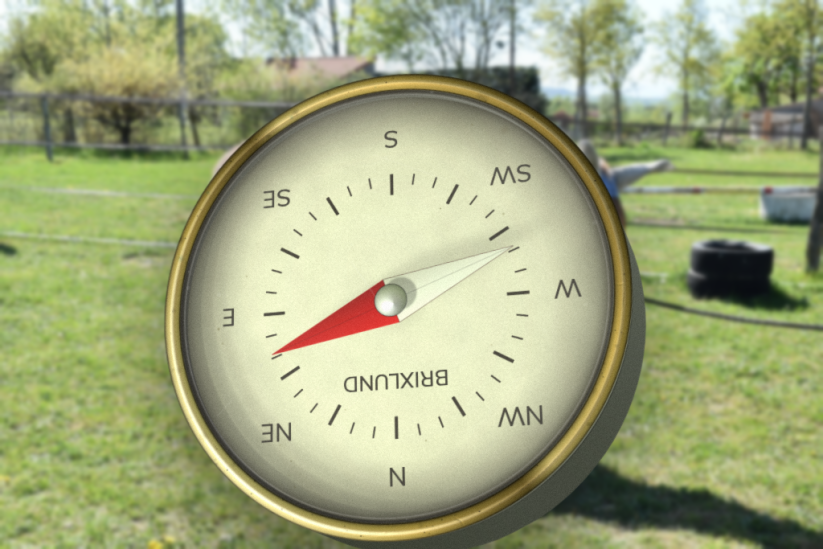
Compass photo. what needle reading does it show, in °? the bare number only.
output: 70
